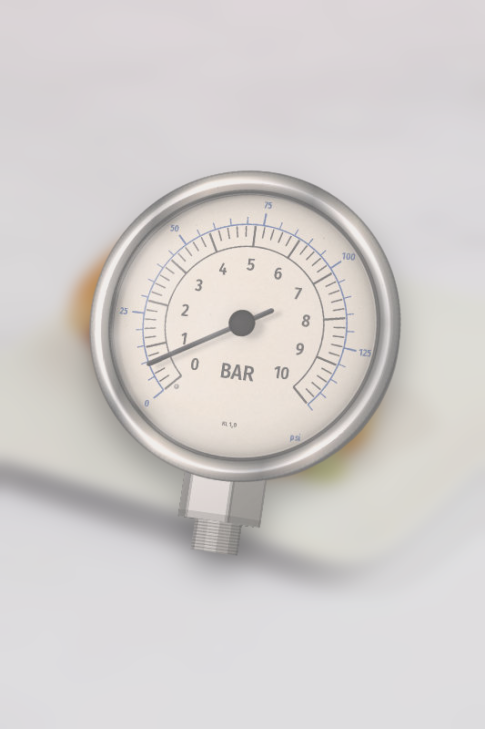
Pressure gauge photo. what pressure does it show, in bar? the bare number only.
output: 0.6
